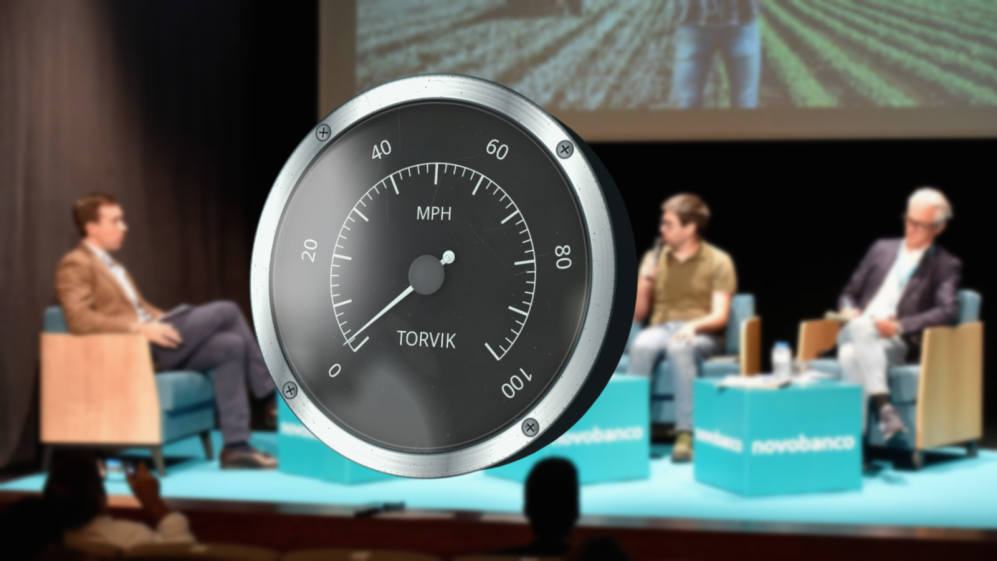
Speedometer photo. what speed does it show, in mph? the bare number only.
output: 2
